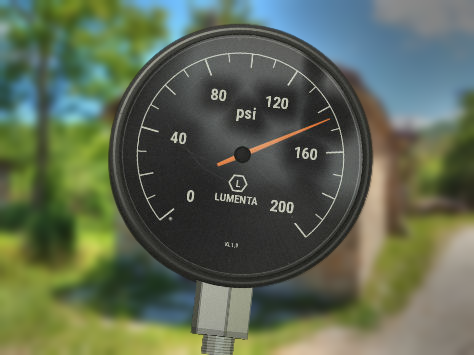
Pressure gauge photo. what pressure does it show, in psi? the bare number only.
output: 145
